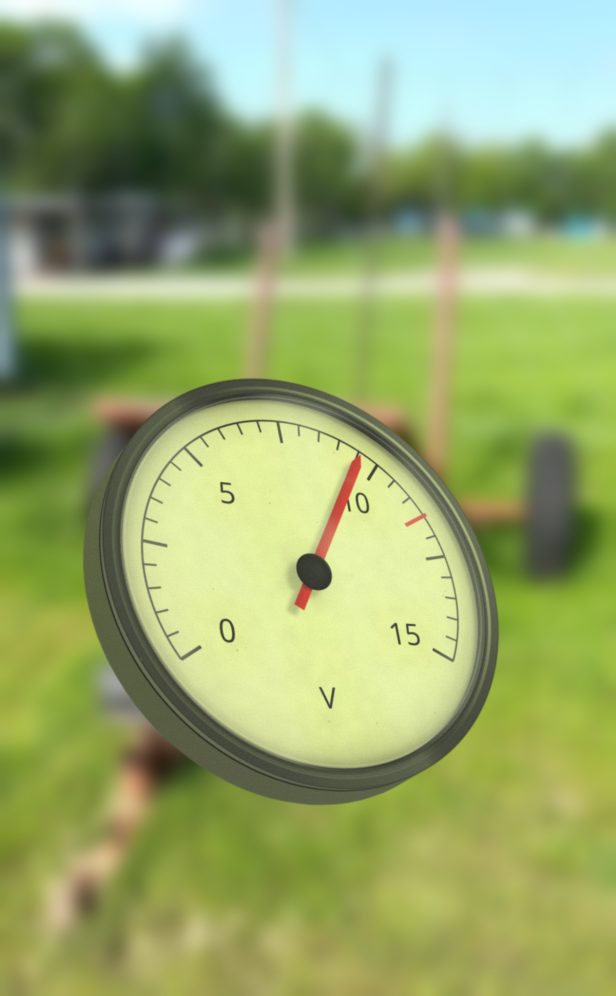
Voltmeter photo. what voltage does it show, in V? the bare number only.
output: 9.5
